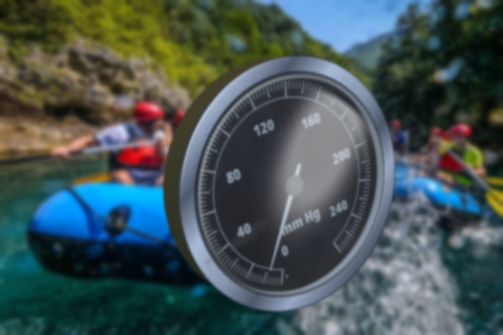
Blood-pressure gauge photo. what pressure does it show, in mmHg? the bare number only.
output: 10
